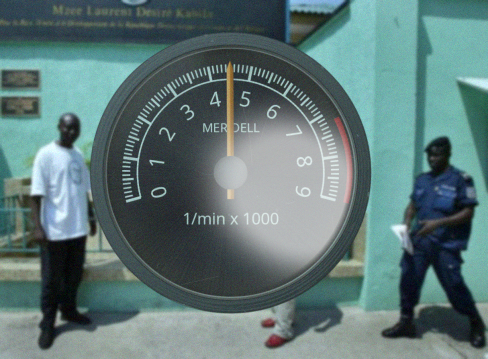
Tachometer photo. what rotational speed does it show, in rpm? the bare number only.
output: 4500
